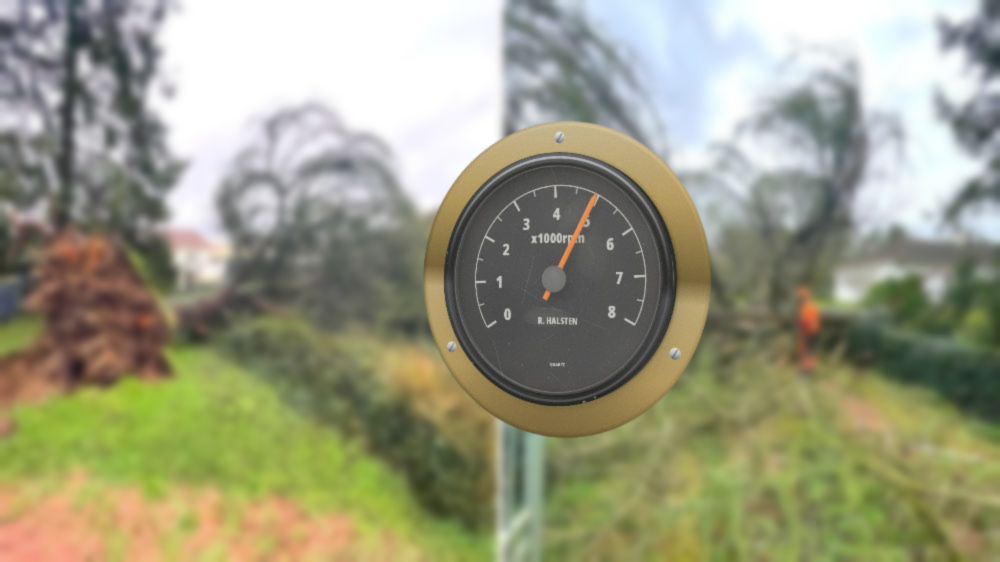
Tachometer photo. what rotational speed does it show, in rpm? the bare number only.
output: 5000
